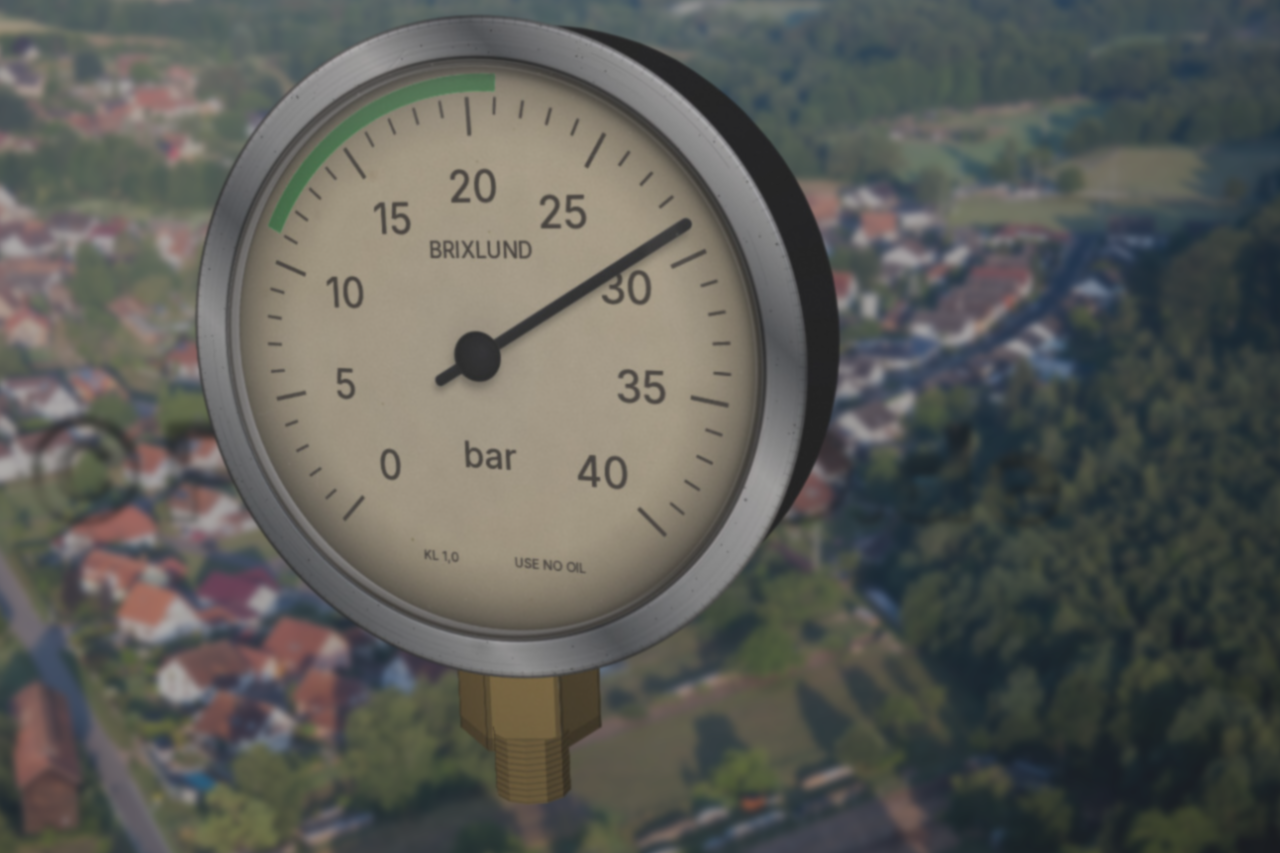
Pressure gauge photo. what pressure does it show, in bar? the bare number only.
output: 29
